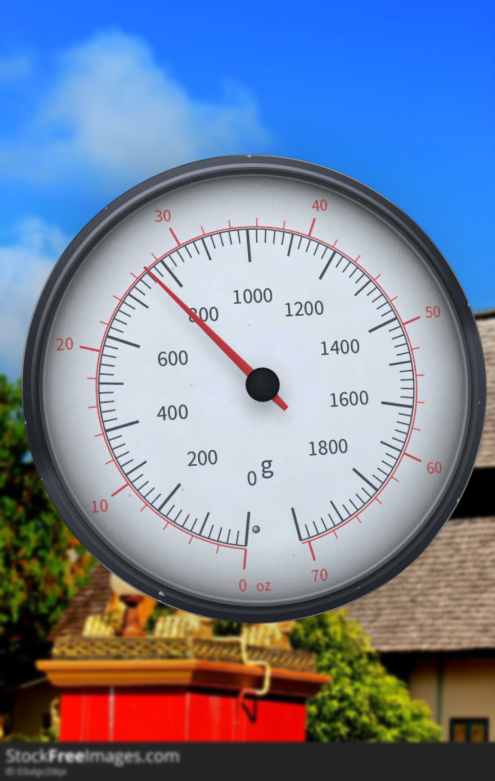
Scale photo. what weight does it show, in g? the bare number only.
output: 760
